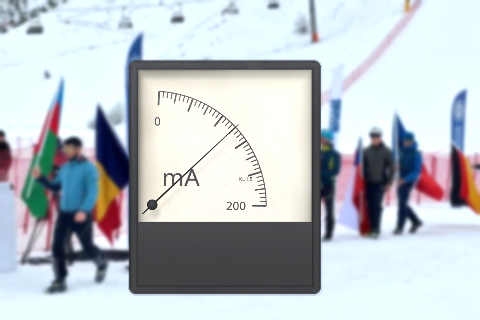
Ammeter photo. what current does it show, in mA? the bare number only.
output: 100
